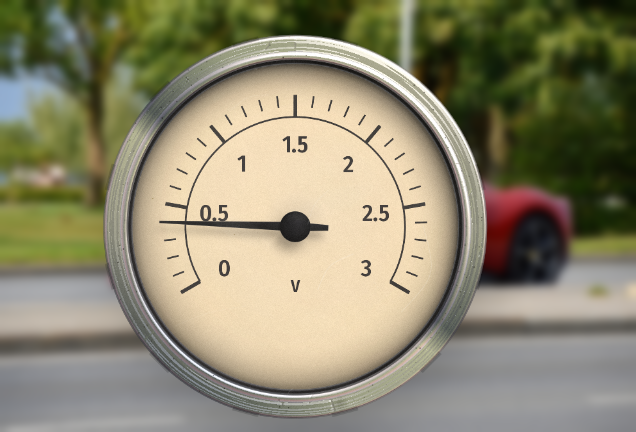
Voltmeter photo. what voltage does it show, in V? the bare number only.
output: 0.4
